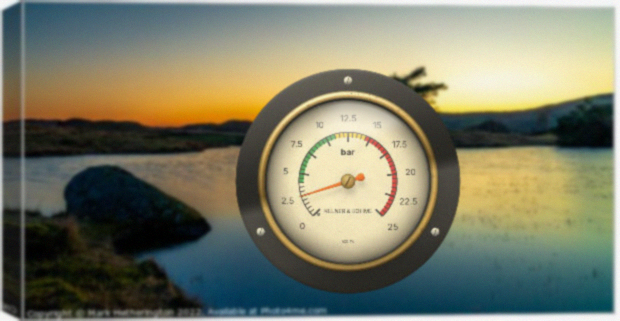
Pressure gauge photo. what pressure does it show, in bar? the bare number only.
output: 2.5
